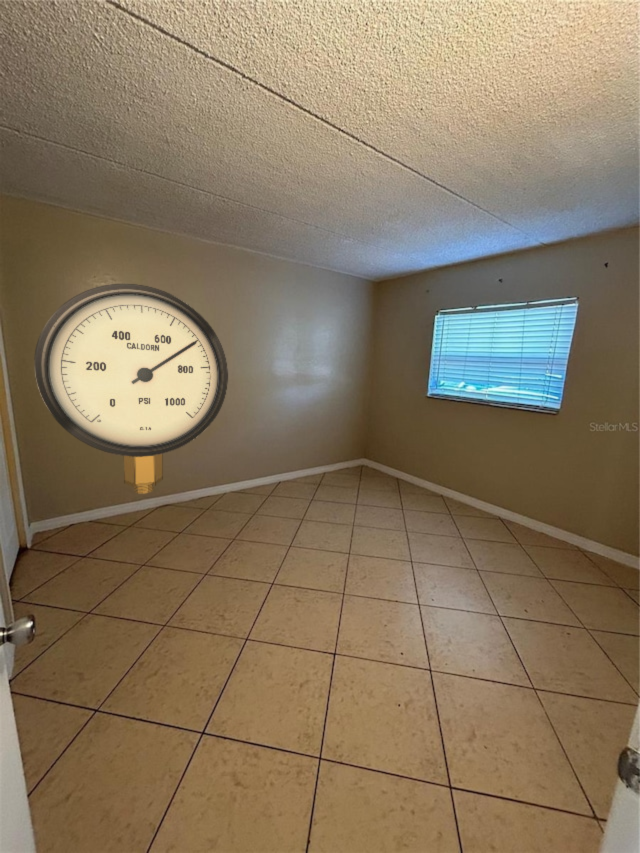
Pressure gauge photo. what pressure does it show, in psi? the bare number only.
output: 700
